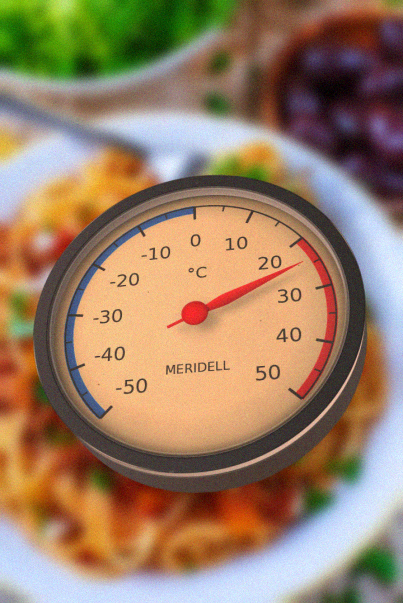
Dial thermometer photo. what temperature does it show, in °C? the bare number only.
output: 25
